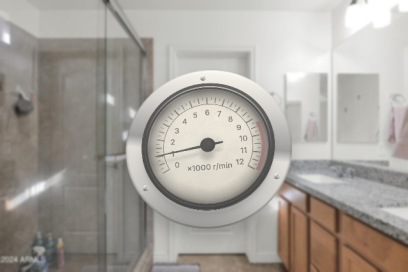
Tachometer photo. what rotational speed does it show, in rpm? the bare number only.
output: 1000
